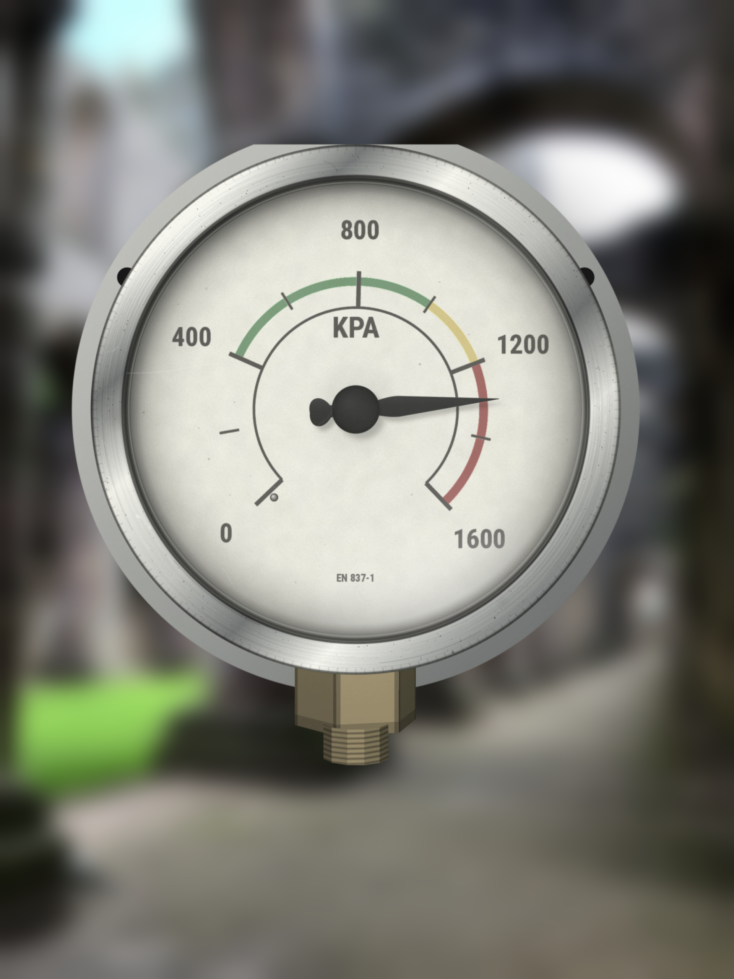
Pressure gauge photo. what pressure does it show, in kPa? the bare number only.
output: 1300
